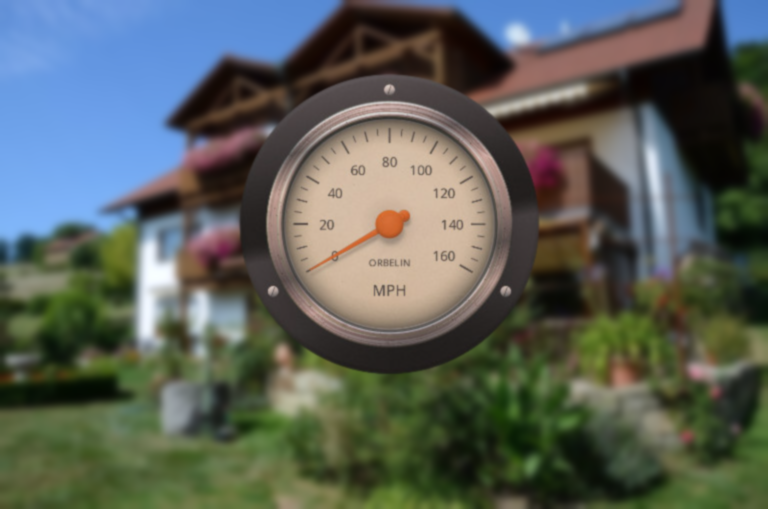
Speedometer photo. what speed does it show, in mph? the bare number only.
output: 0
